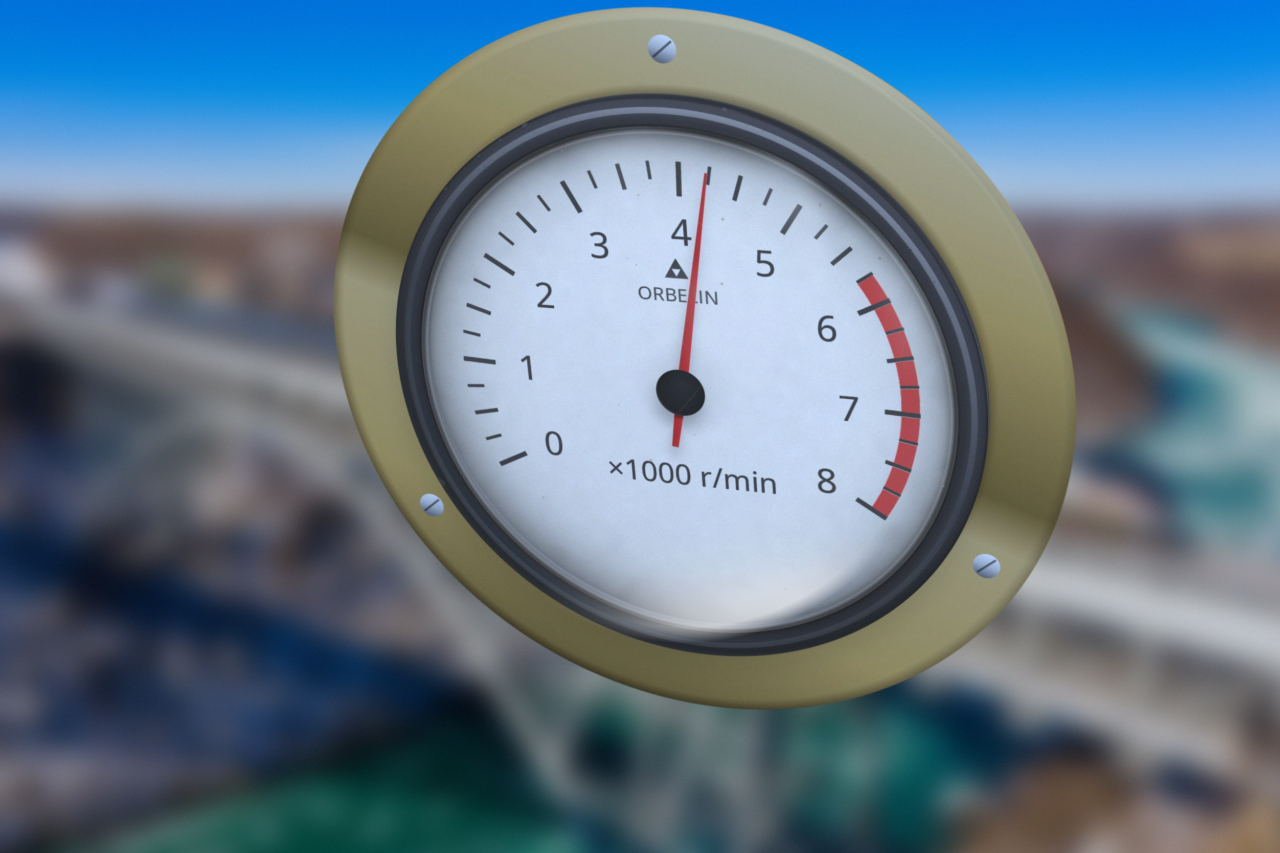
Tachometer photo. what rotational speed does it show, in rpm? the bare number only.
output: 4250
